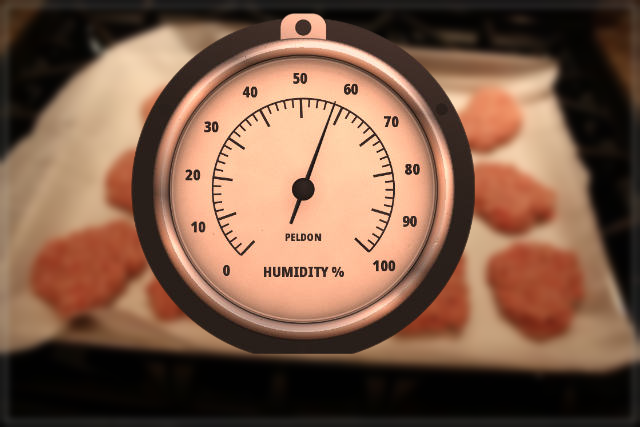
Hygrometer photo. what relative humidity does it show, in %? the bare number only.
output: 58
